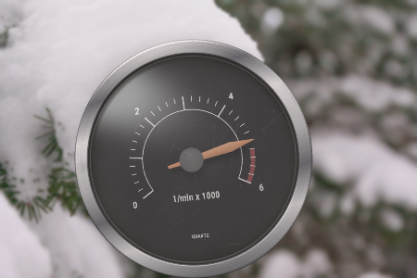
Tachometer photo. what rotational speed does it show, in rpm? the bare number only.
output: 5000
